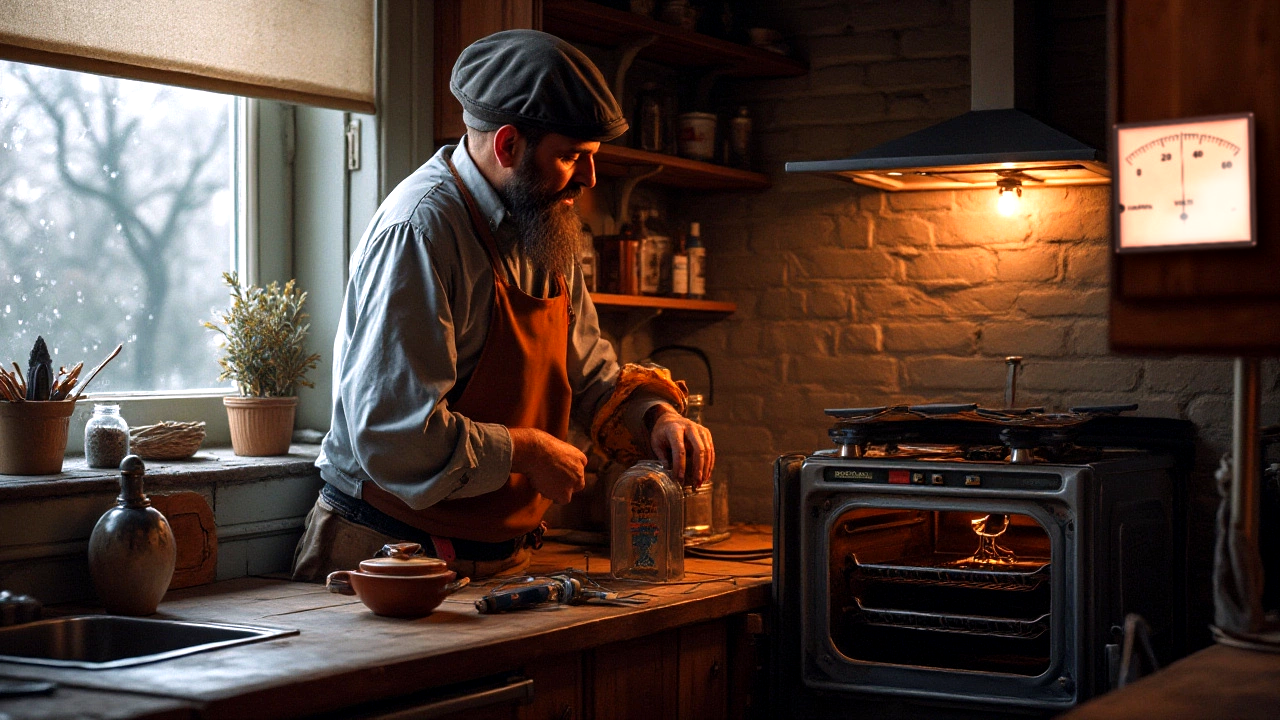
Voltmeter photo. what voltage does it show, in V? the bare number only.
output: 30
